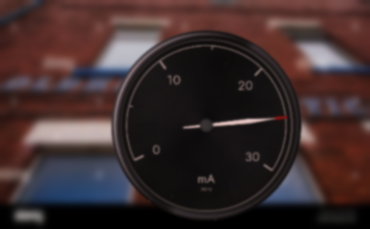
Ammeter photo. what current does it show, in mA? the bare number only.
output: 25
